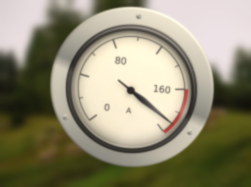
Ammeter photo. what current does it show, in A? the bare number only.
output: 190
